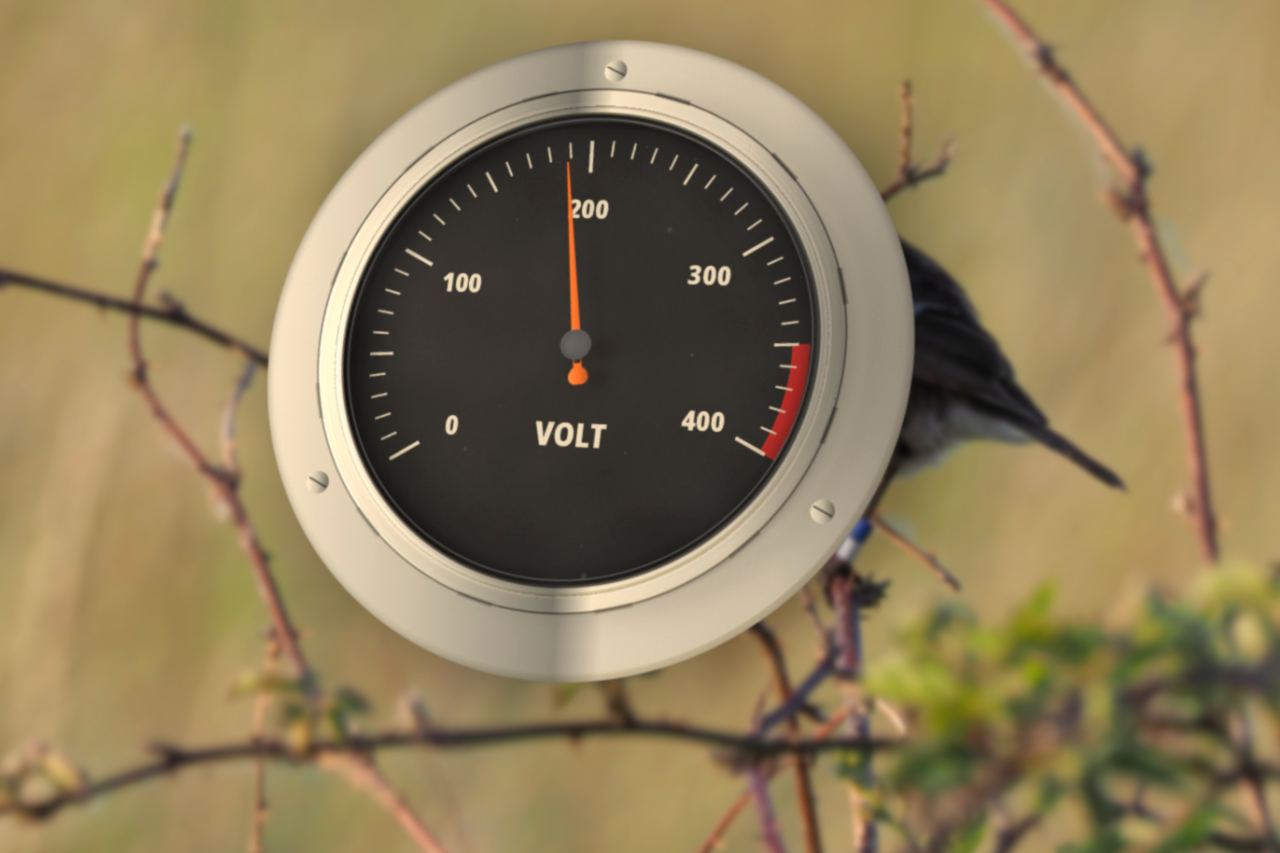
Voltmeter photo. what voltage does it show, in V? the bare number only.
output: 190
